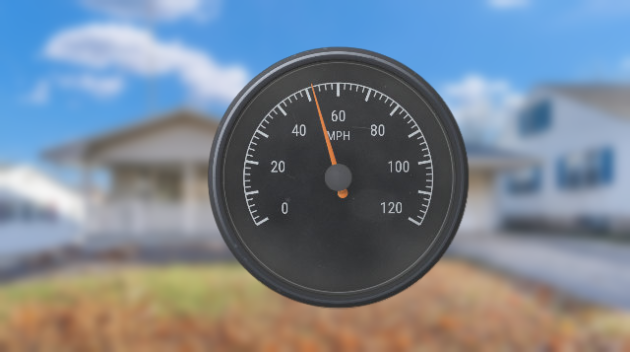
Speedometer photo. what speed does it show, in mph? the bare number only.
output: 52
